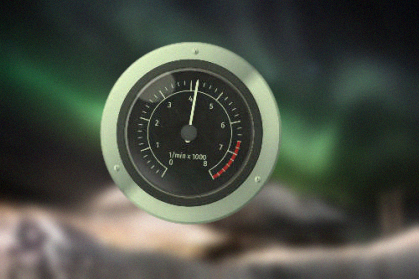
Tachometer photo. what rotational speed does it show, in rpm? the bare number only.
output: 4200
